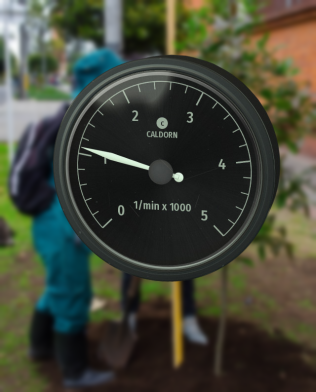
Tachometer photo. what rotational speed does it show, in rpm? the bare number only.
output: 1100
